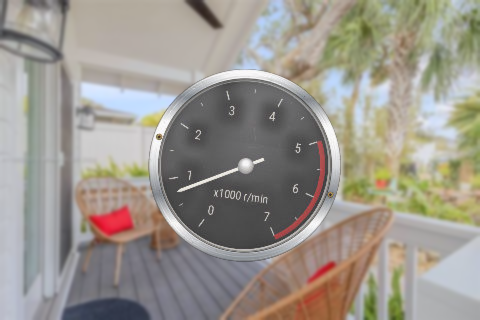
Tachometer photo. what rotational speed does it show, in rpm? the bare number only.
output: 750
